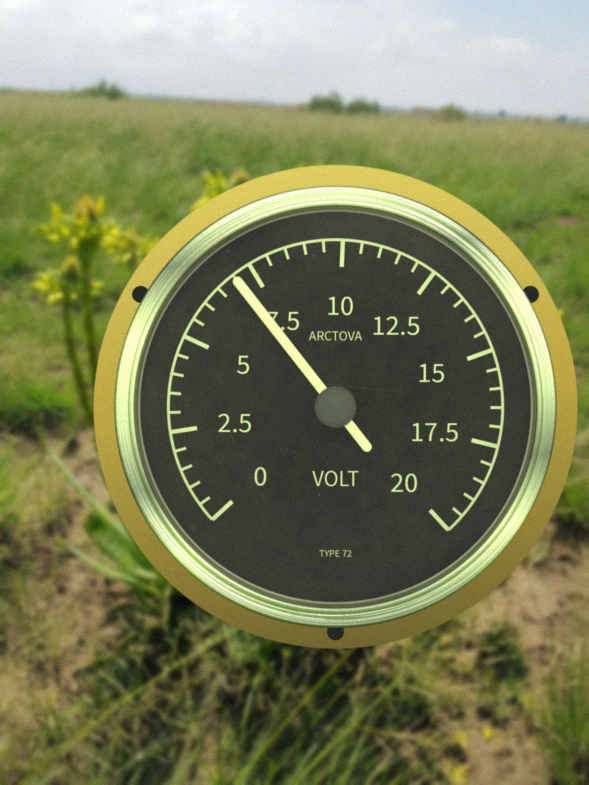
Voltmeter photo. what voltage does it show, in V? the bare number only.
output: 7
